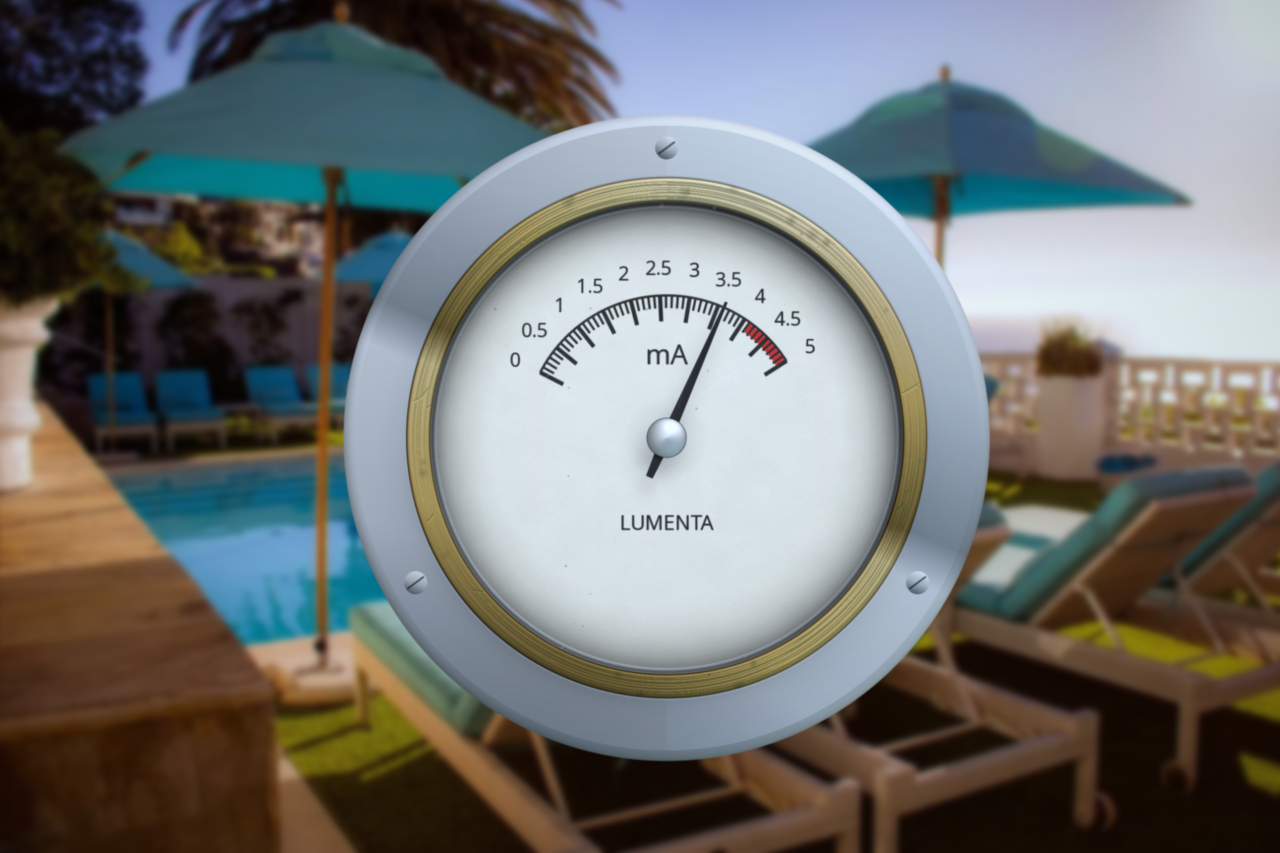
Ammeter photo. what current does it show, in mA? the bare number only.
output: 3.6
